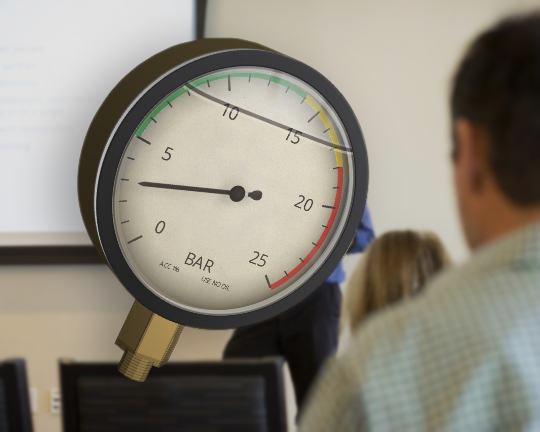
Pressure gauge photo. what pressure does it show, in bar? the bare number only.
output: 3
